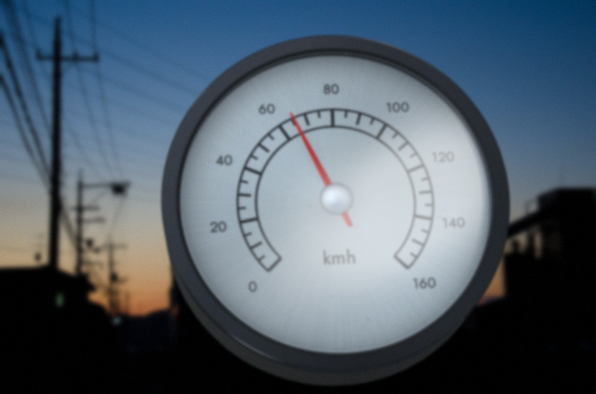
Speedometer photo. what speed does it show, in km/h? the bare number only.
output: 65
